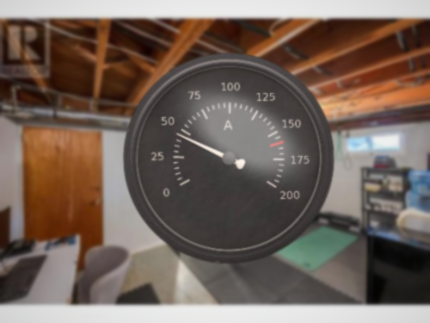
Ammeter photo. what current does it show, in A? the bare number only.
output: 45
